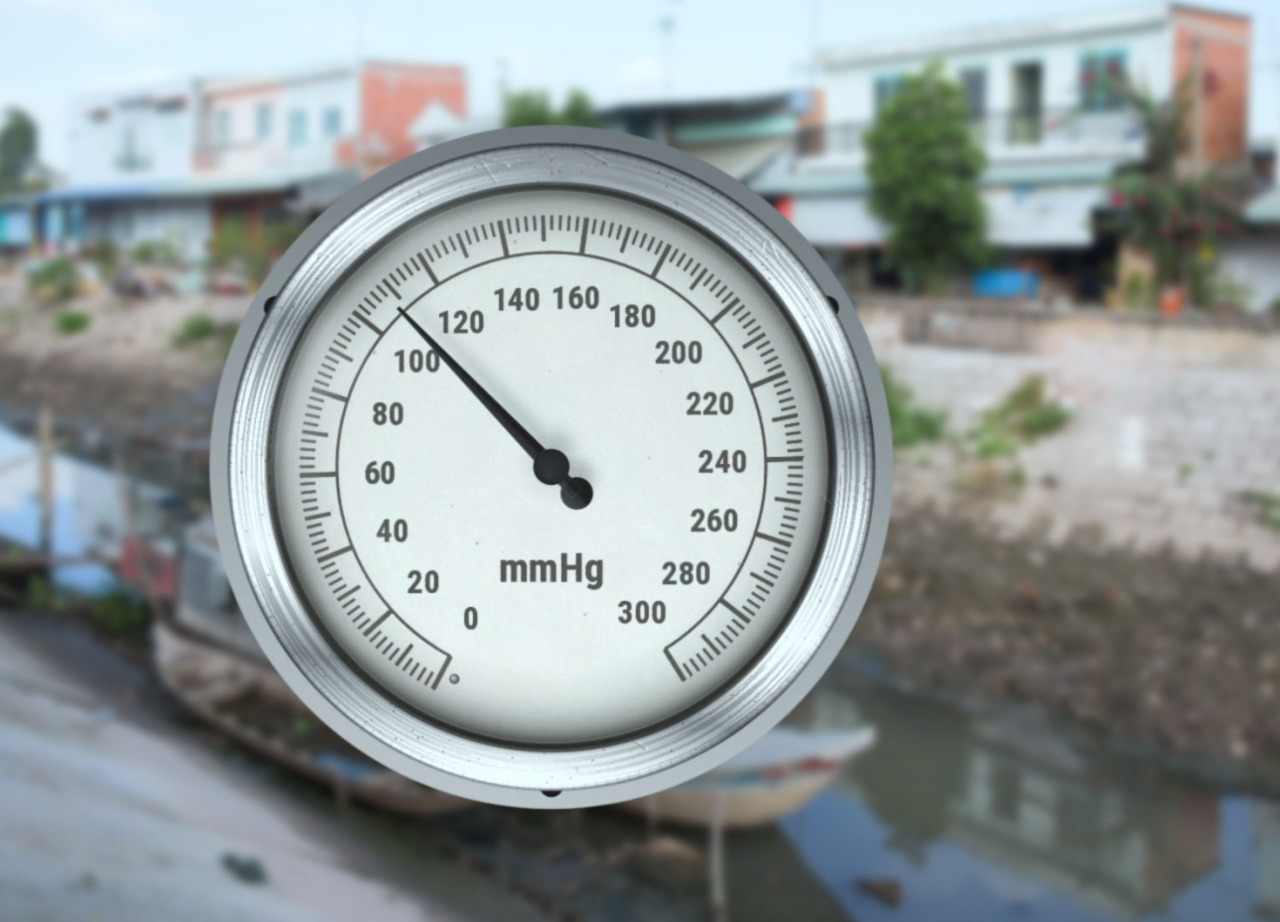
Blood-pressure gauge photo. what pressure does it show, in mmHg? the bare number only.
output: 108
